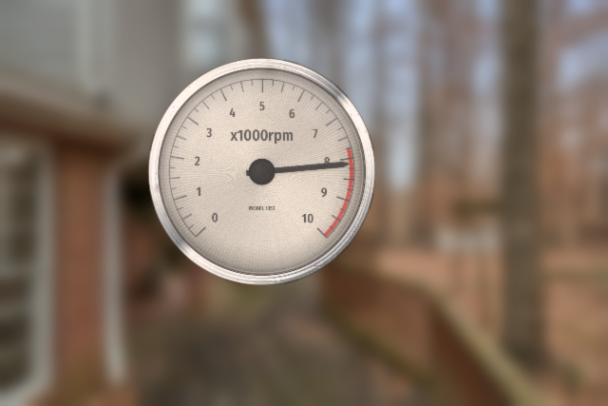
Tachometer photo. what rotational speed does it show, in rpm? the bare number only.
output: 8125
